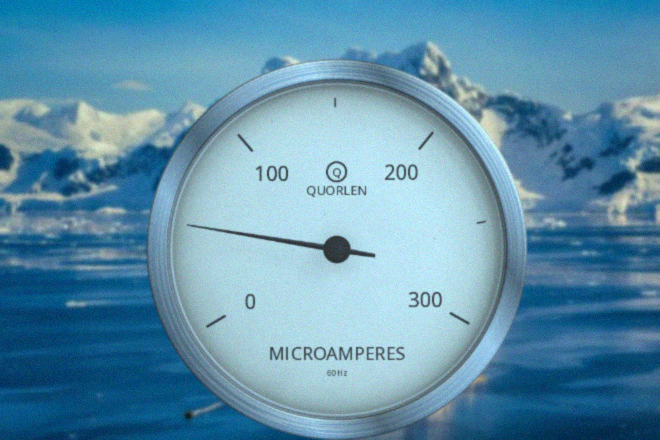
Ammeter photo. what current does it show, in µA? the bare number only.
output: 50
